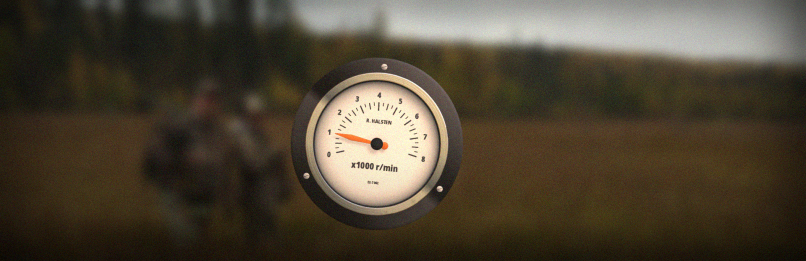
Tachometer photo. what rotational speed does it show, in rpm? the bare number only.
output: 1000
